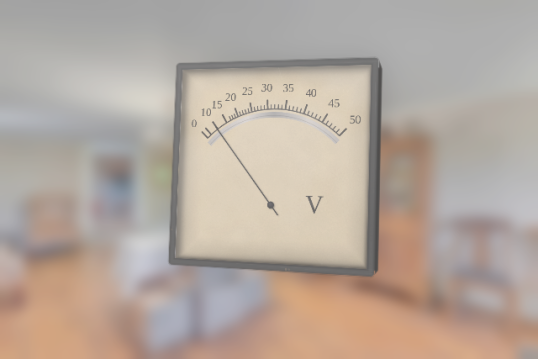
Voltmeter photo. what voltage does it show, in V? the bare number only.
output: 10
